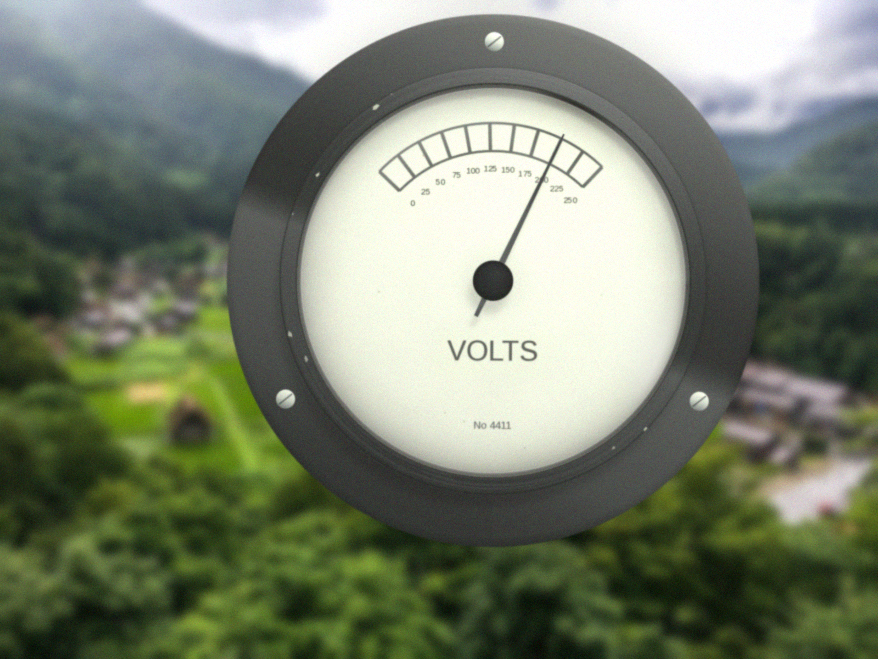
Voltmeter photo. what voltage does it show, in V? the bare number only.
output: 200
